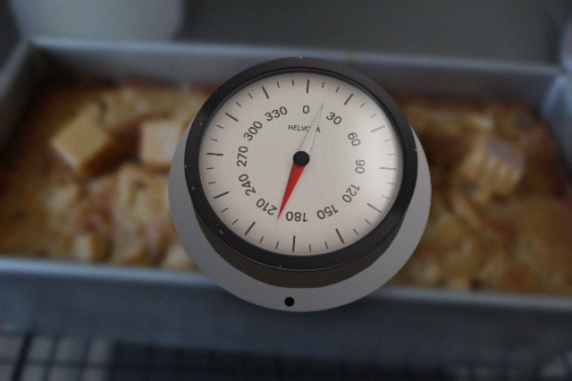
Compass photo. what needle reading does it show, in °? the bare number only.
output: 195
